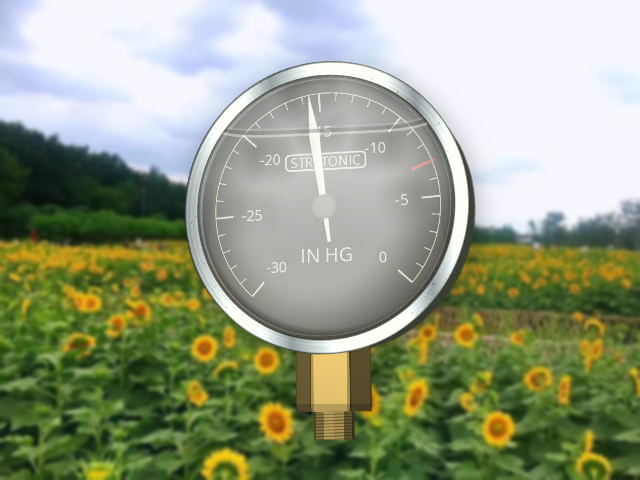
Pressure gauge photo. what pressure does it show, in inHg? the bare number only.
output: -15.5
